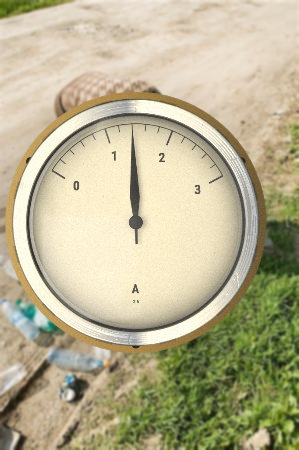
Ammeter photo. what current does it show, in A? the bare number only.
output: 1.4
